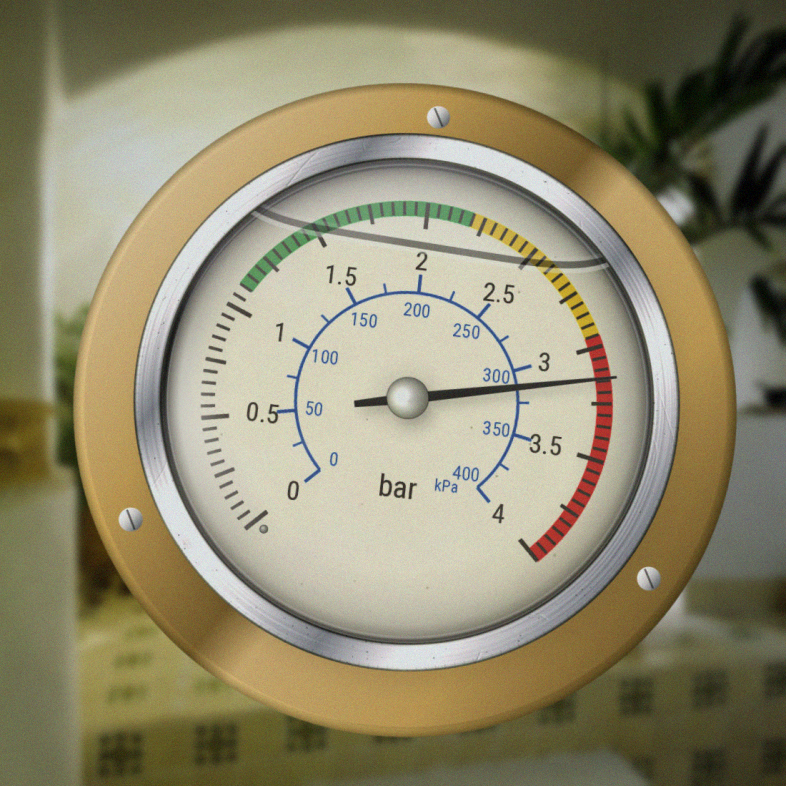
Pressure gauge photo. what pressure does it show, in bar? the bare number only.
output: 3.15
